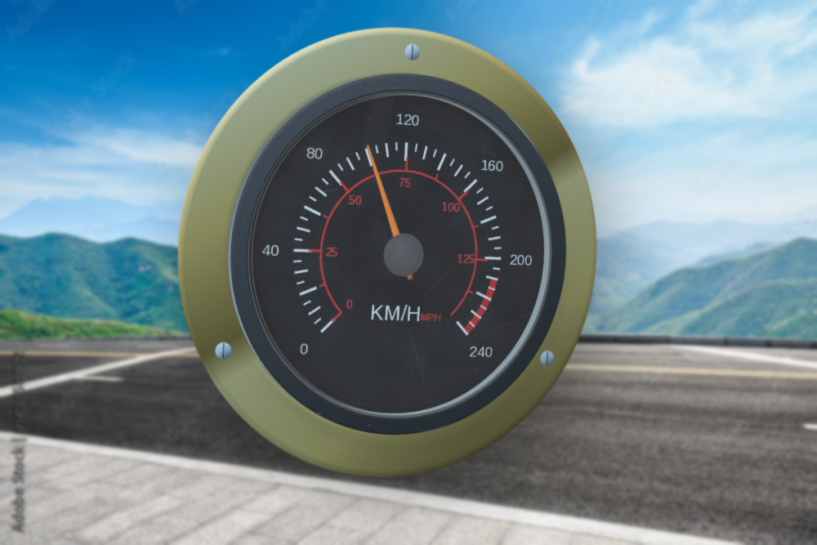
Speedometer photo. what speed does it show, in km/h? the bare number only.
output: 100
